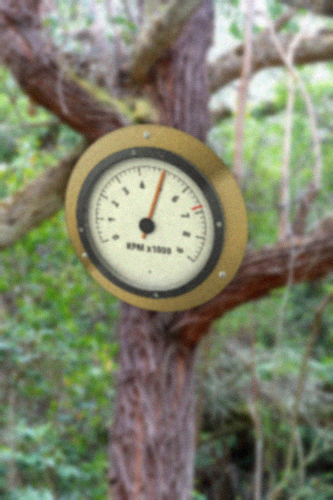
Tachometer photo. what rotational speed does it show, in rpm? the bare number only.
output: 5000
